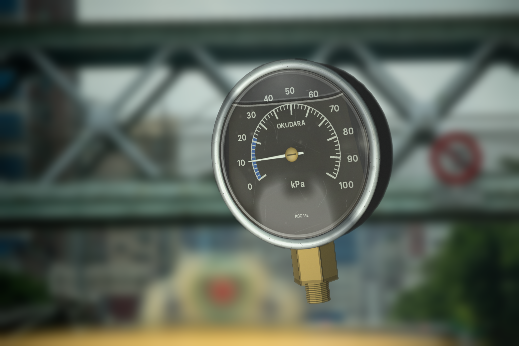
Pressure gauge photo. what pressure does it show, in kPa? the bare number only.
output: 10
